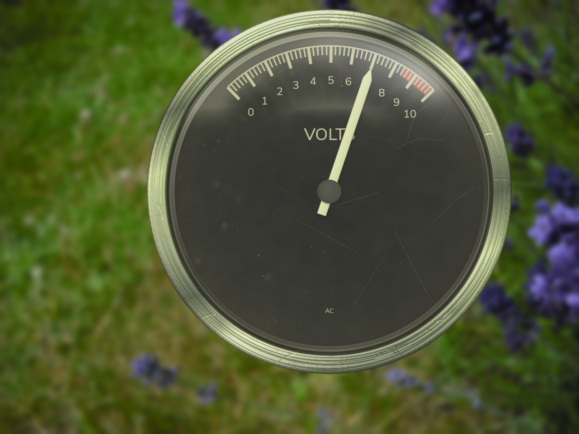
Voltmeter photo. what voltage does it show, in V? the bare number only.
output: 7
